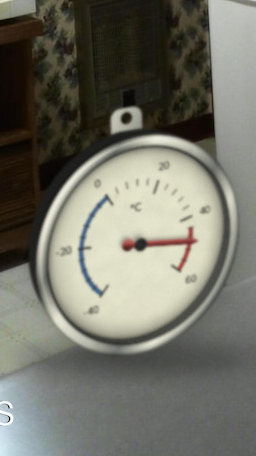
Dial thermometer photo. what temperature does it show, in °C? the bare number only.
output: 48
